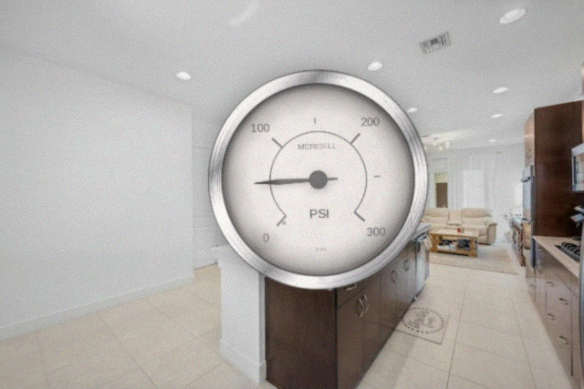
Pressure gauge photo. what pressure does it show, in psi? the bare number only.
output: 50
